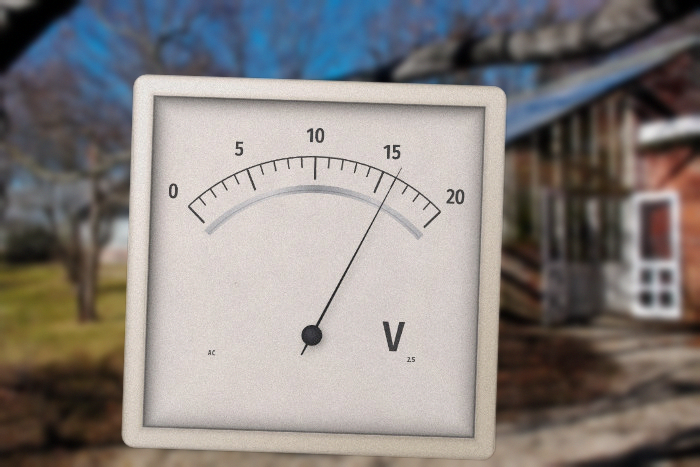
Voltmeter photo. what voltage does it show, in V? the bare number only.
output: 16
